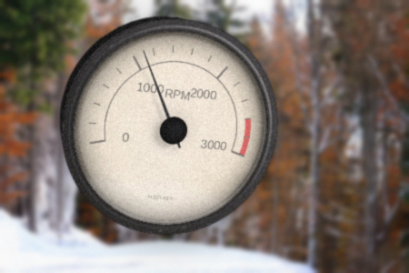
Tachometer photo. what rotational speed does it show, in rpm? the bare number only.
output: 1100
